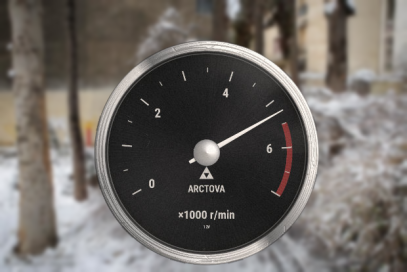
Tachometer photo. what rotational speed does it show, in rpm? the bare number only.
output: 5250
